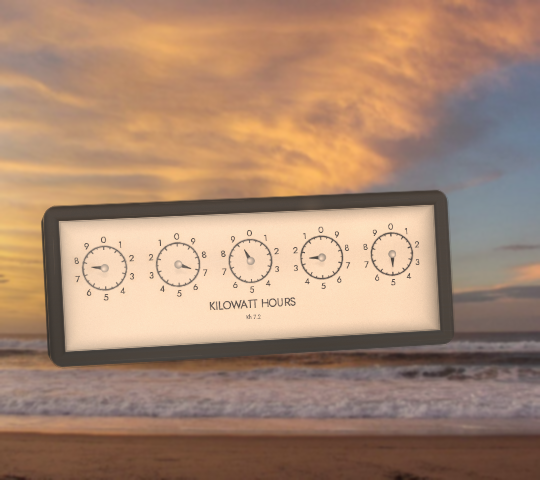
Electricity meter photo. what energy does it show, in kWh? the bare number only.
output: 76925
